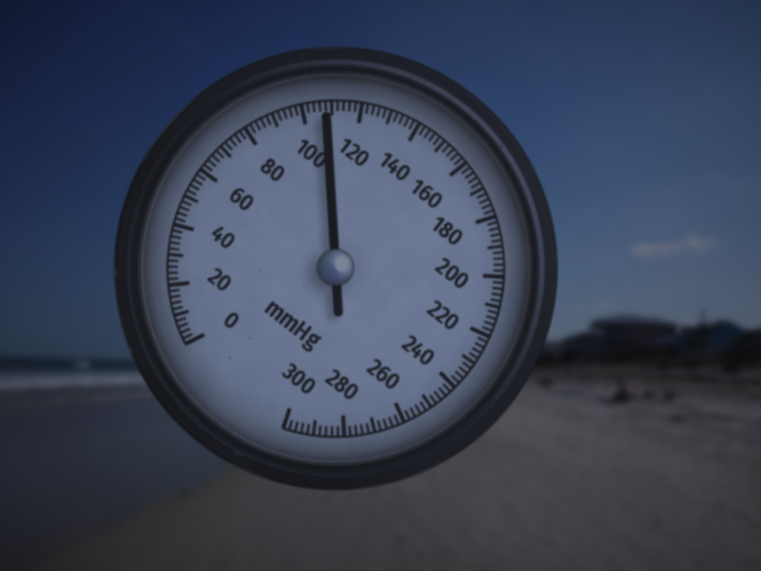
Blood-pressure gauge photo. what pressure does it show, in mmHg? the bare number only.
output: 108
